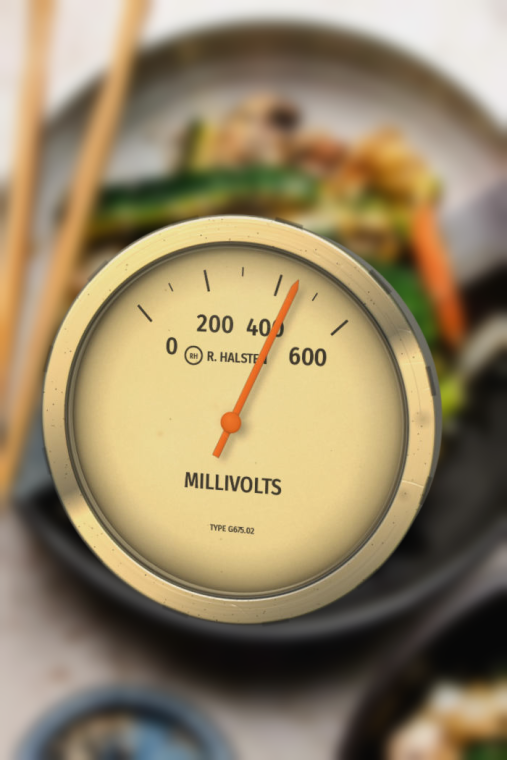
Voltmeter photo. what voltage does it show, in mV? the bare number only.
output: 450
